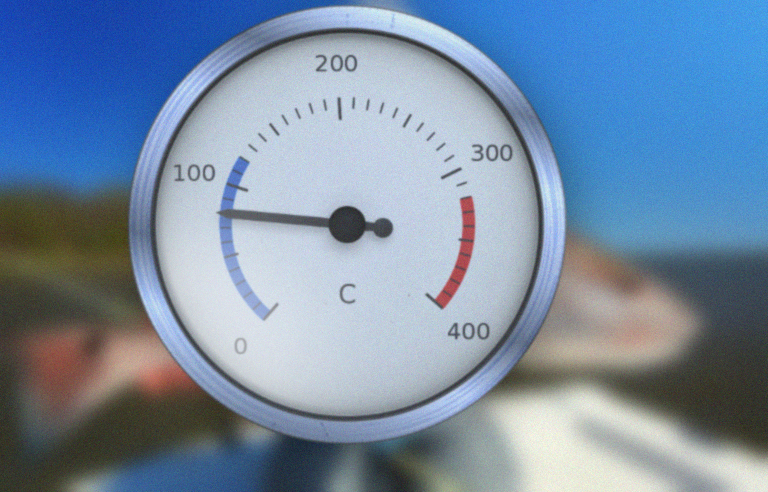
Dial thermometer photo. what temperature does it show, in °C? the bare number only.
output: 80
